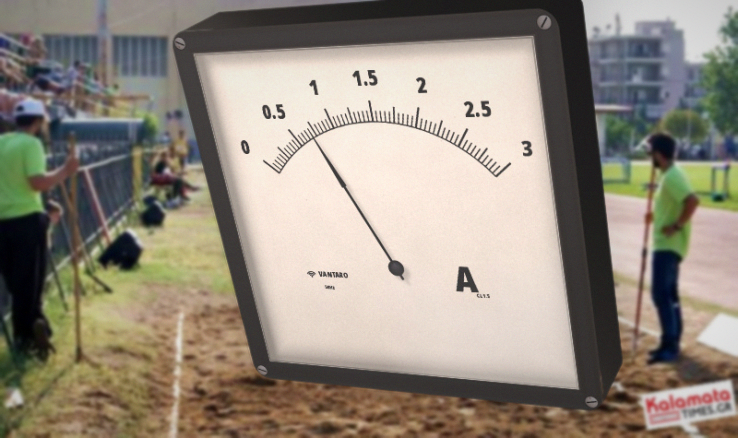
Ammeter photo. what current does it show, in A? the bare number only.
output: 0.75
